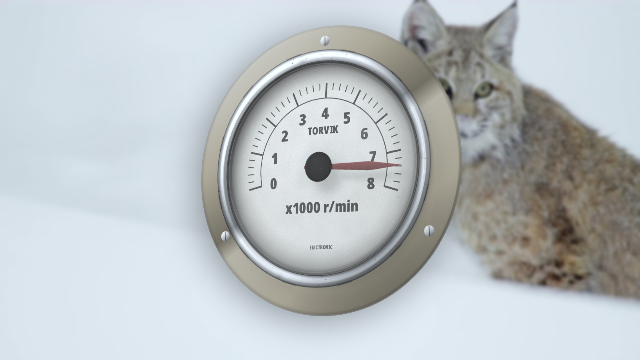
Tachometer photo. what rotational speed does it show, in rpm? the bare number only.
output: 7400
